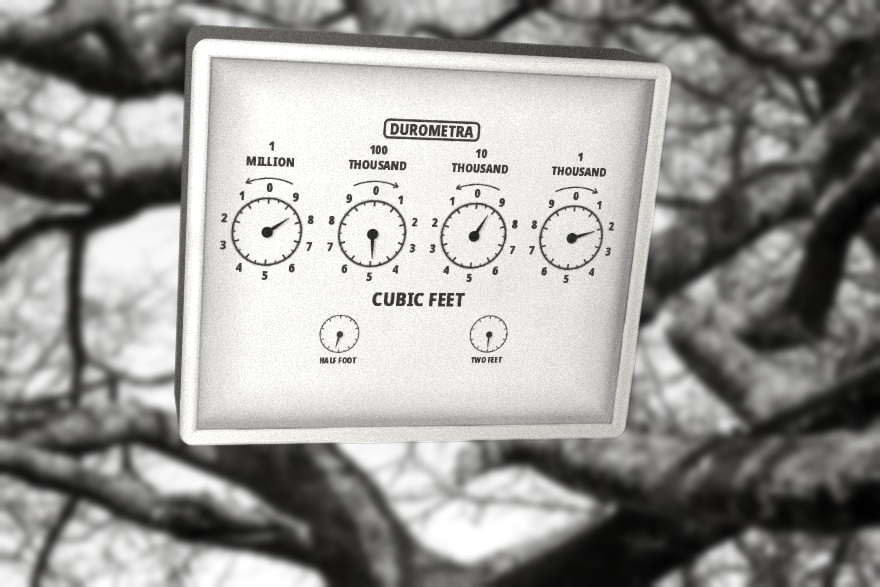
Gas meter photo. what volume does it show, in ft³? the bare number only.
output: 849200
